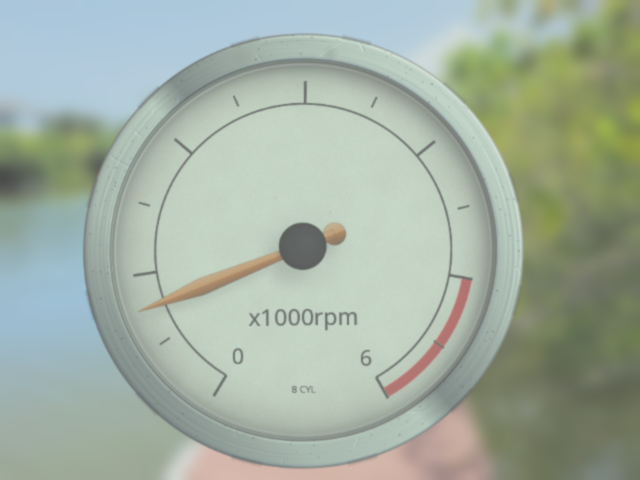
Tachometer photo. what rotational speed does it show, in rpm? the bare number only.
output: 750
